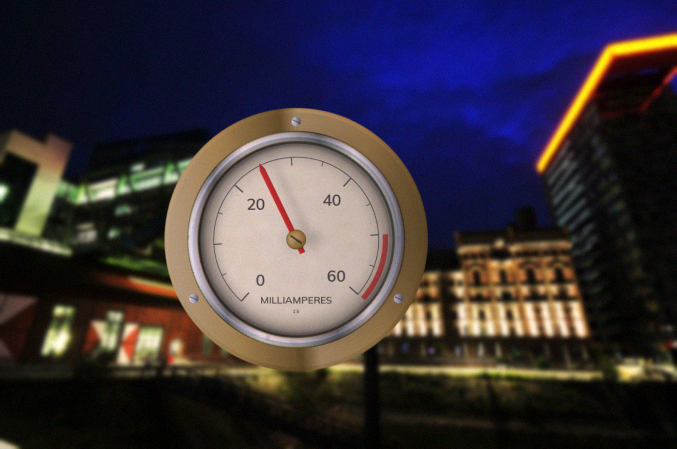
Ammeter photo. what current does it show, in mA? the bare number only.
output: 25
